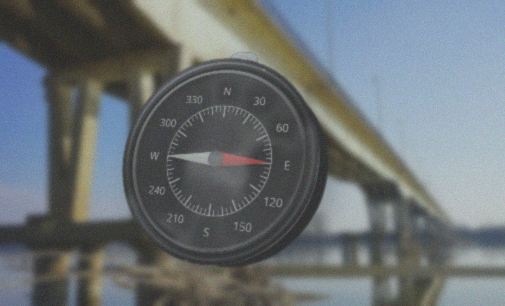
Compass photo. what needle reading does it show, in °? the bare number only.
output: 90
